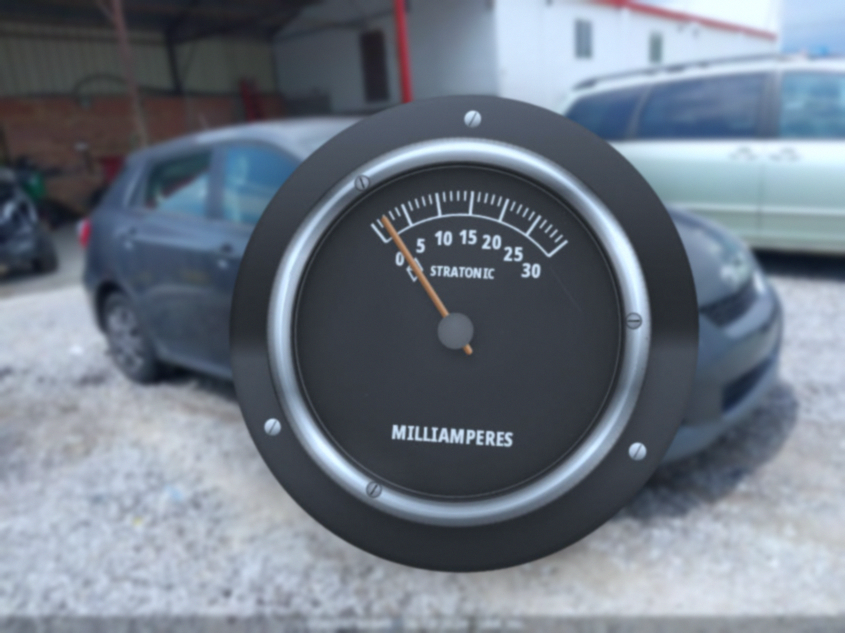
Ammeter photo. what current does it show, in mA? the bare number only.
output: 2
